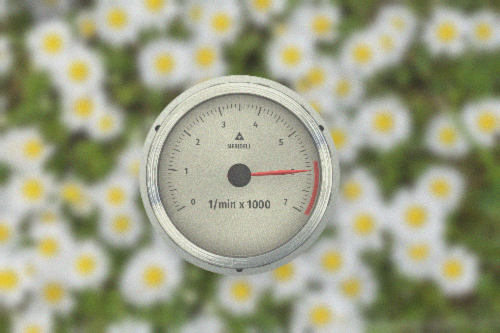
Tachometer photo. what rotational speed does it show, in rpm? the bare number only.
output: 6000
